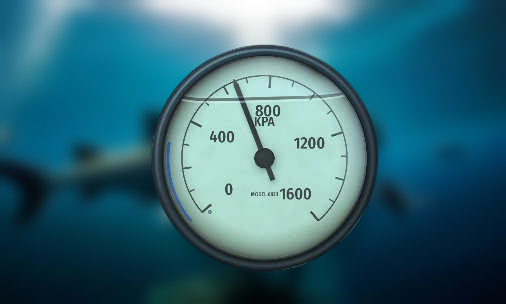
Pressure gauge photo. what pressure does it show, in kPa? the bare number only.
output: 650
